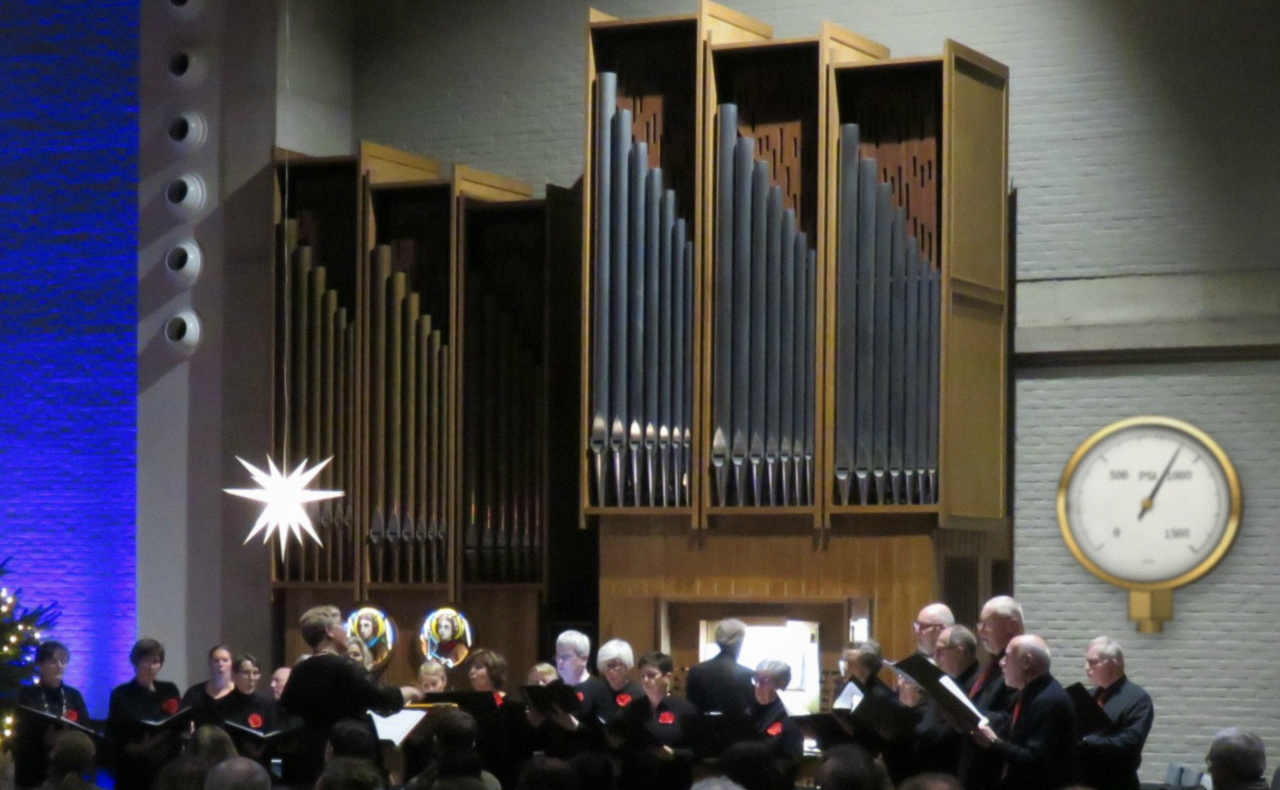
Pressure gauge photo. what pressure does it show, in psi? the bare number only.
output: 900
